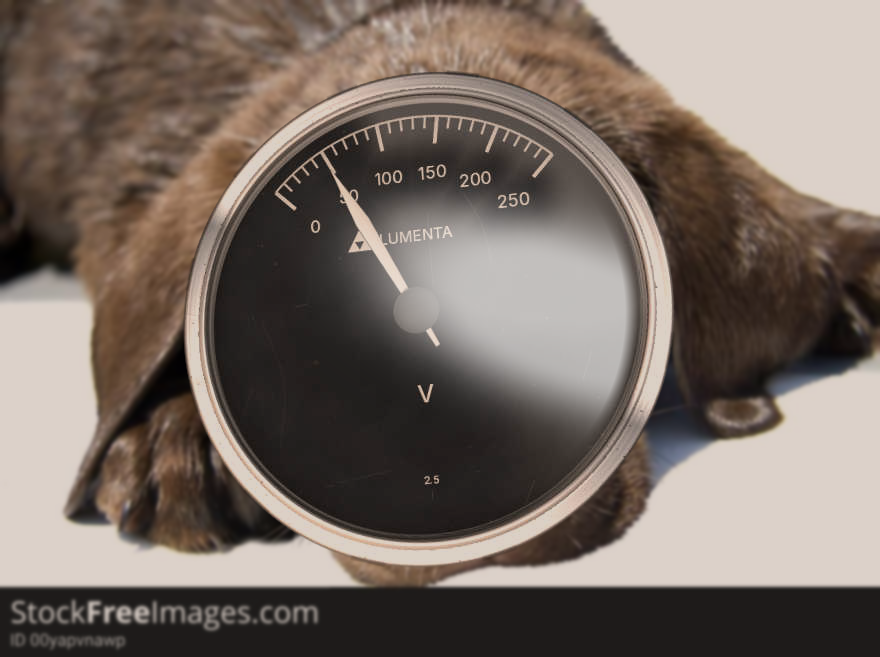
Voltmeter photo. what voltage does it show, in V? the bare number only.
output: 50
